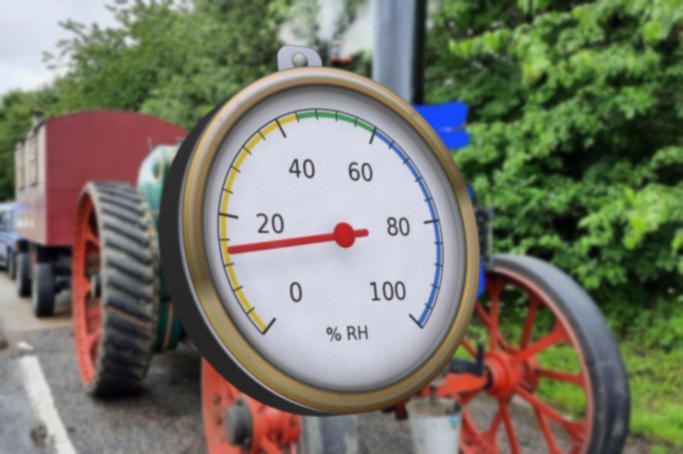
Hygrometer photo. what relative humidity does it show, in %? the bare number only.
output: 14
